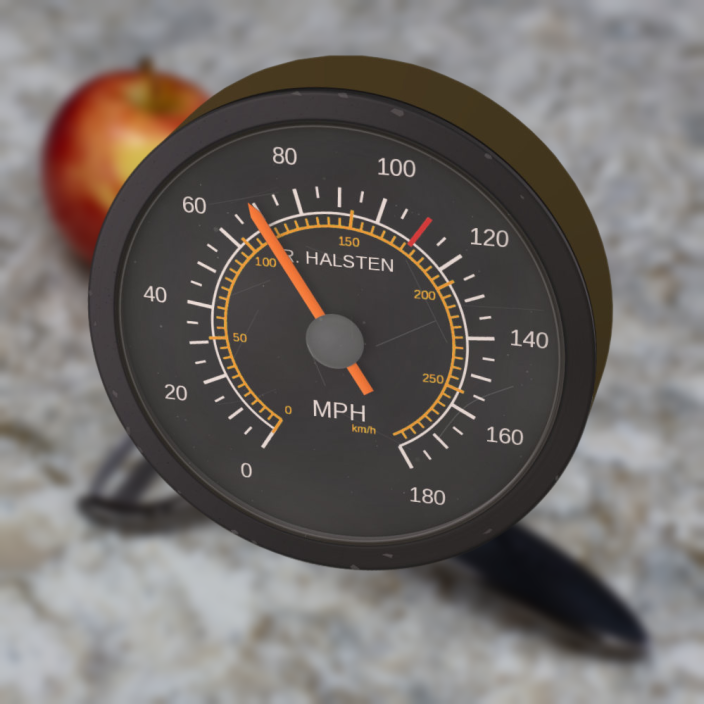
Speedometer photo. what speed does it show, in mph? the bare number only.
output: 70
